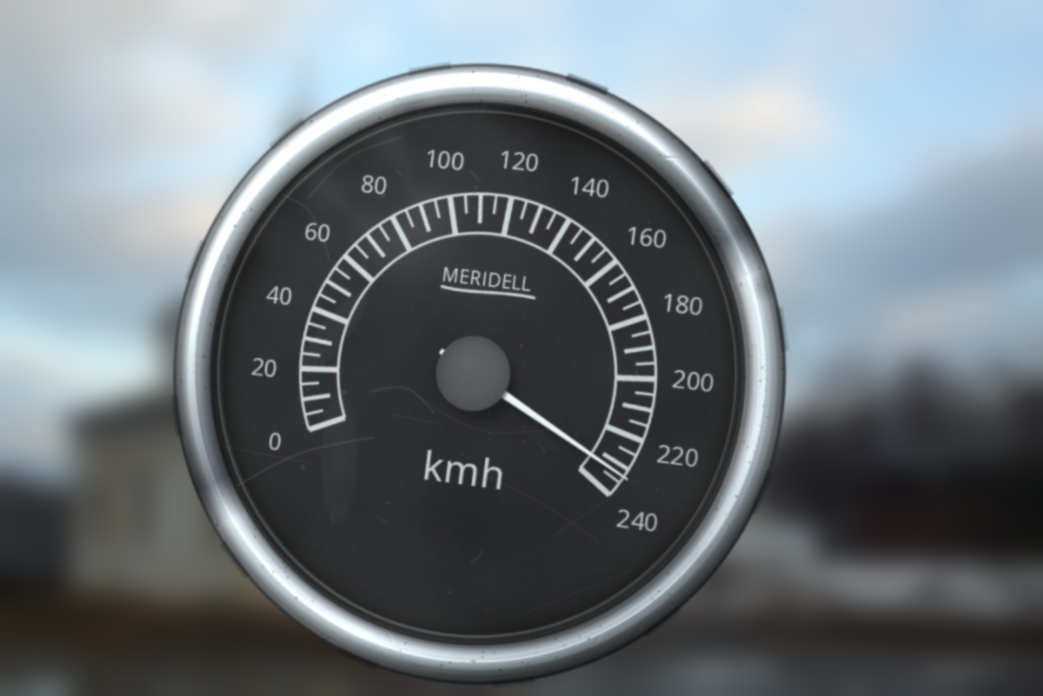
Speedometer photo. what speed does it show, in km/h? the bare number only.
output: 232.5
